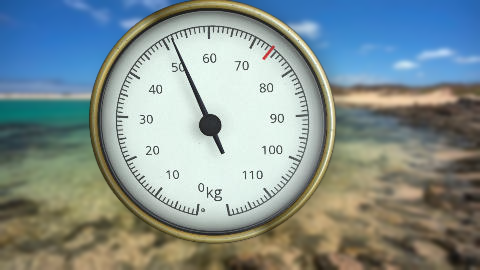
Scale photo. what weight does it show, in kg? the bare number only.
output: 52
